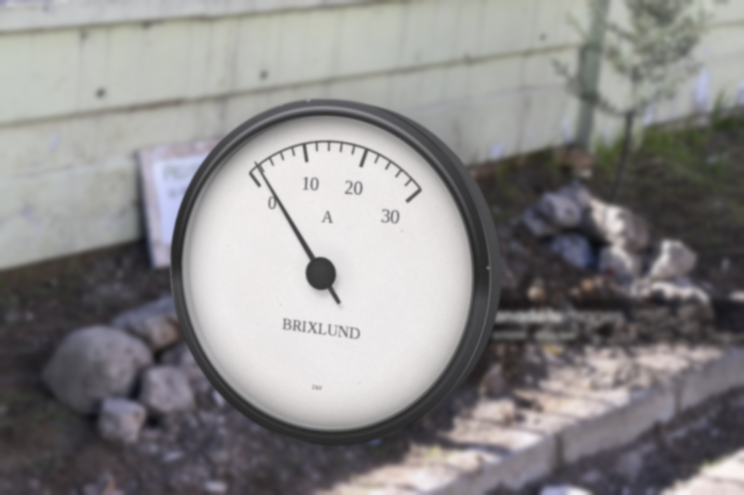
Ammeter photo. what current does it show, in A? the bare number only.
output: 2
